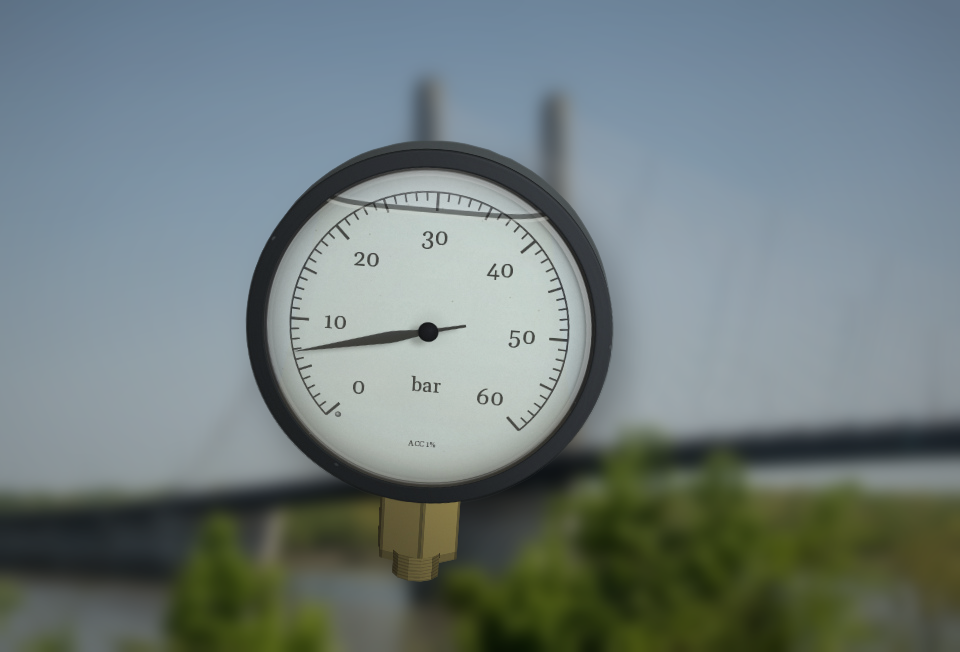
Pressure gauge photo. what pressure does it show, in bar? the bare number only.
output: 7
